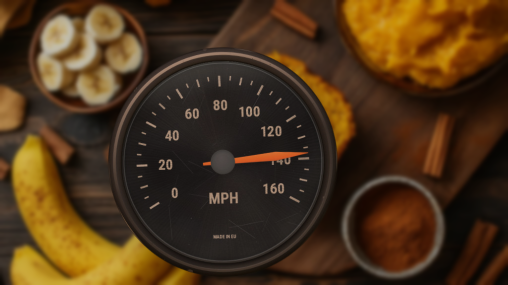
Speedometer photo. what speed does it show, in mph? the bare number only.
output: 137.5
